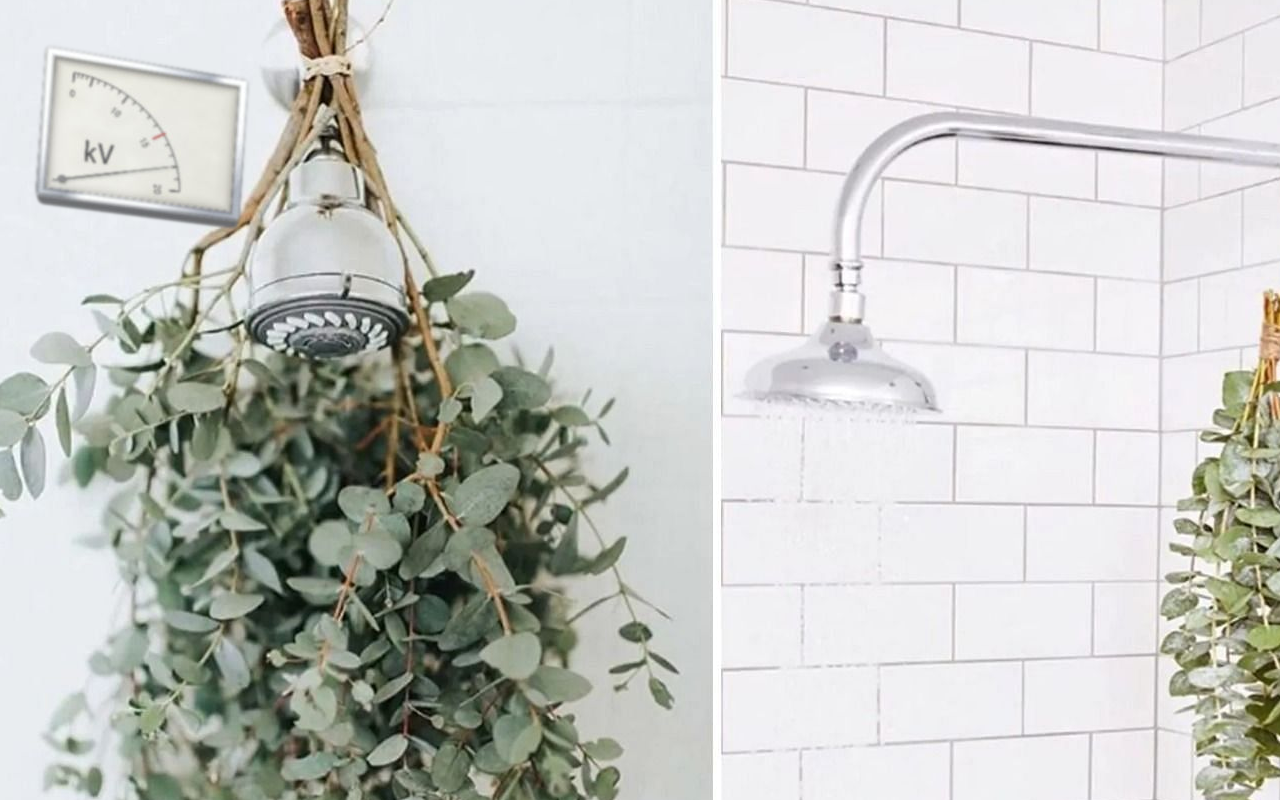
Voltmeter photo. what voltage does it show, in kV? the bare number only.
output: 18
